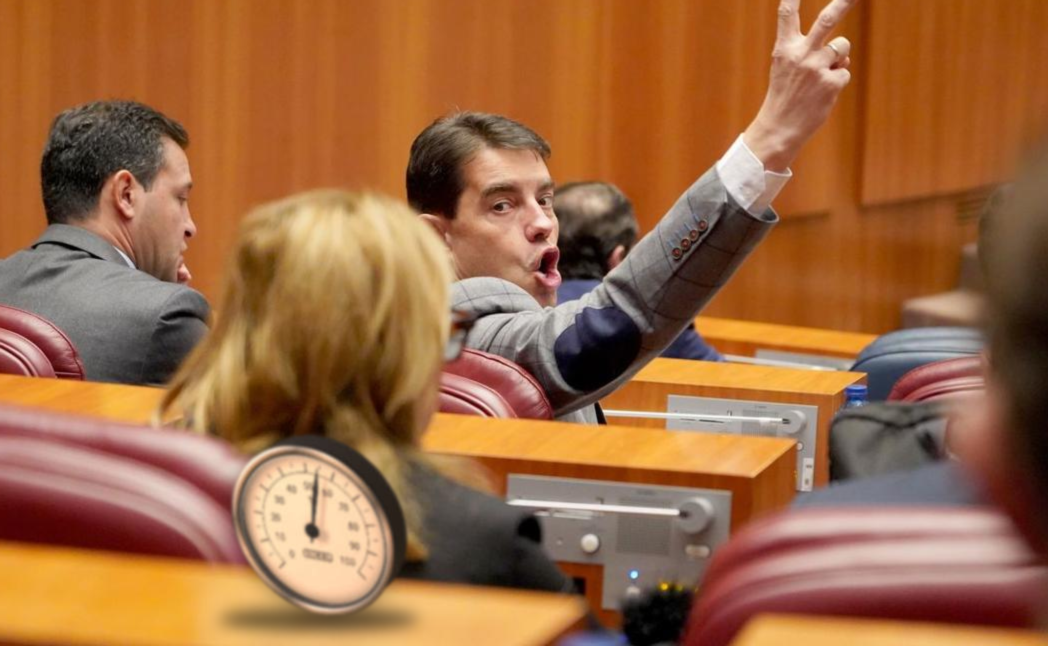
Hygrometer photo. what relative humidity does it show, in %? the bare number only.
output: 55
